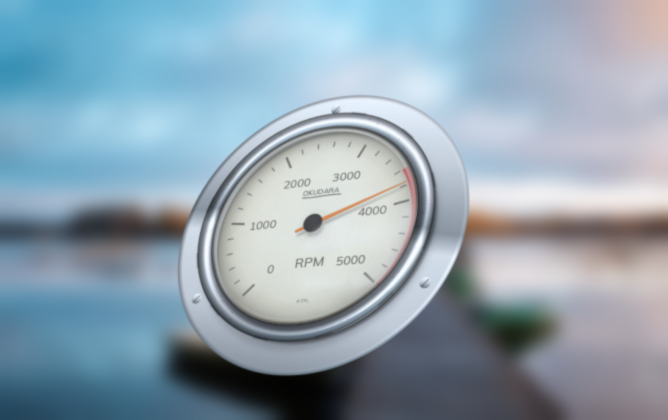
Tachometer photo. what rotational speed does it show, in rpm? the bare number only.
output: 3800
